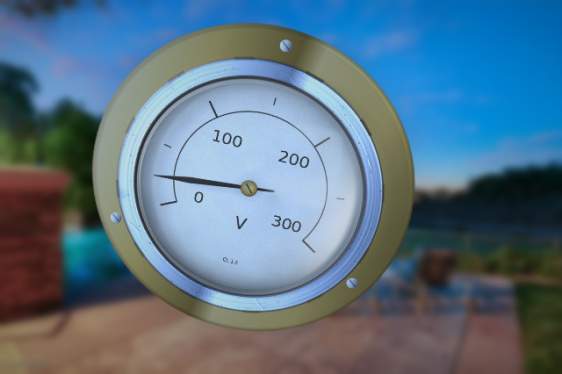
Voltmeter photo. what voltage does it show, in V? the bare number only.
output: 25
